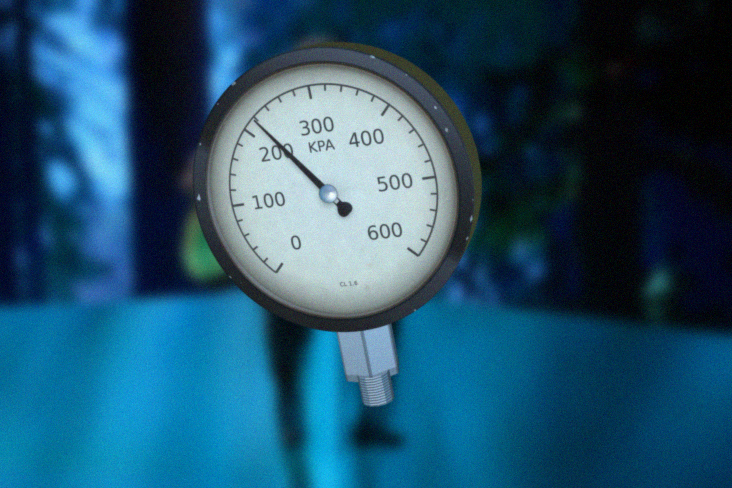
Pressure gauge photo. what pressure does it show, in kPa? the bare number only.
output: 220
